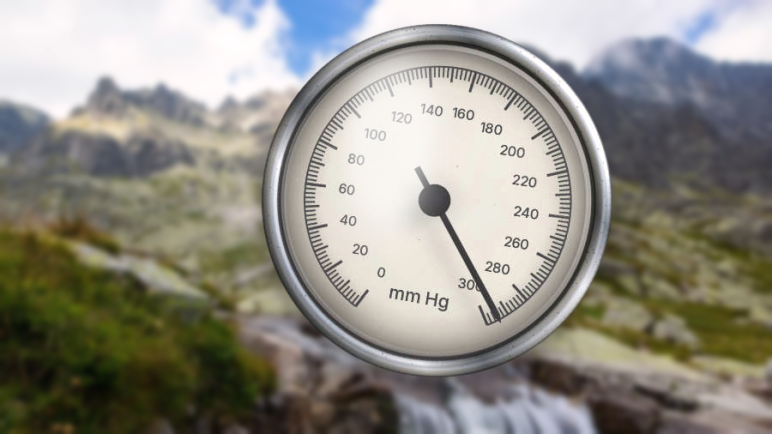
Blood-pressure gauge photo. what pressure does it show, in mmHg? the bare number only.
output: 294
